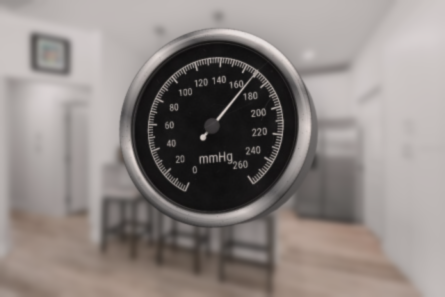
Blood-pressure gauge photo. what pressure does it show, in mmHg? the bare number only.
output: 170
